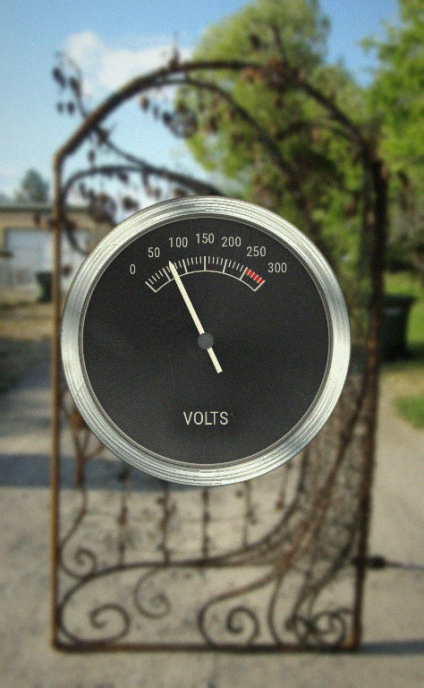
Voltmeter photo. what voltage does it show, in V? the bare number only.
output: 70
